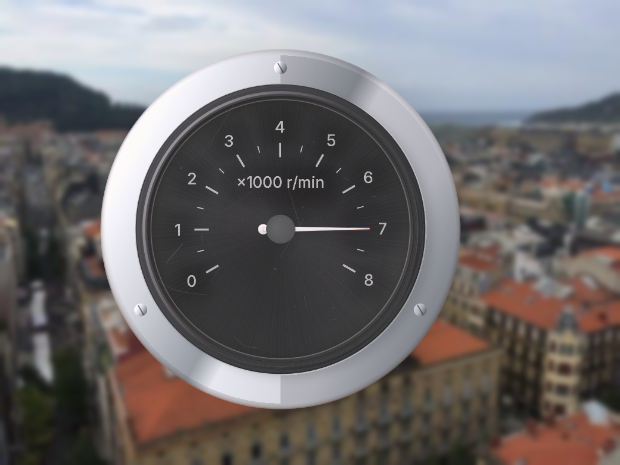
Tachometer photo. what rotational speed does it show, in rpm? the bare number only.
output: 7000
